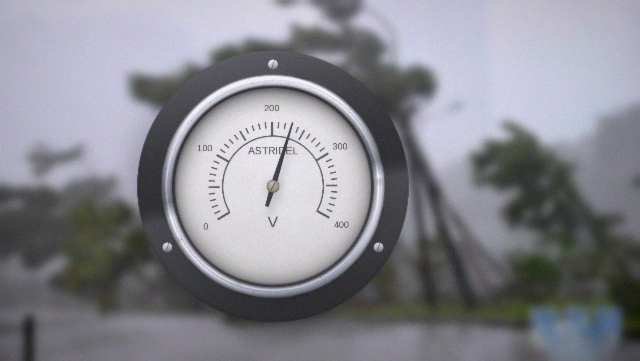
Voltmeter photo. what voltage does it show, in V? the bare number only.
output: 230
